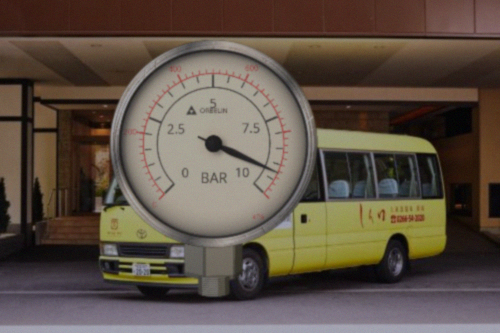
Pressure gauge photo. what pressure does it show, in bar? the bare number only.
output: 9.25
